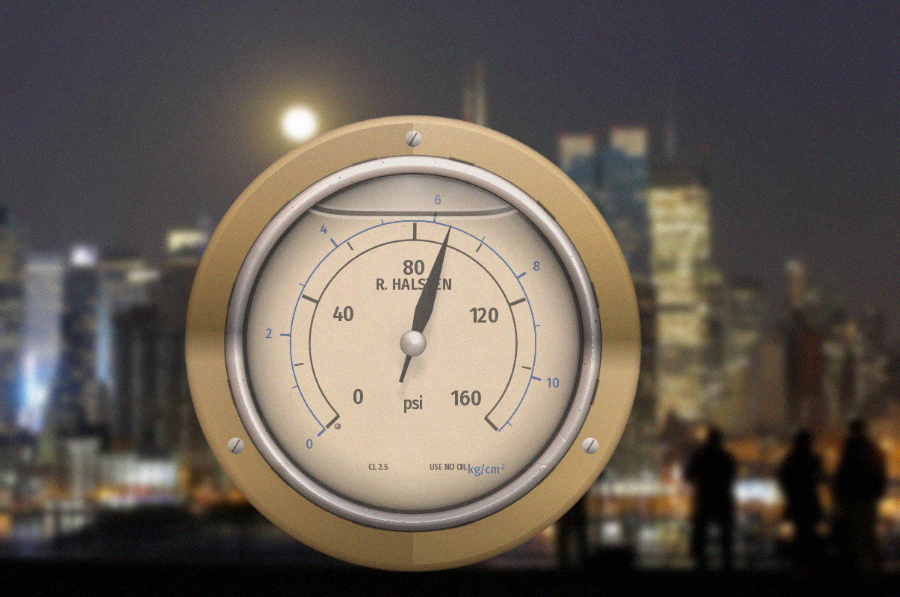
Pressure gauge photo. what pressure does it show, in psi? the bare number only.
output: 90
